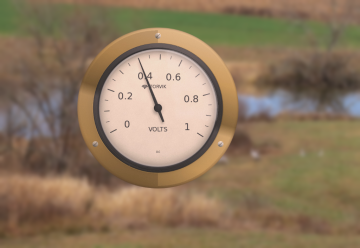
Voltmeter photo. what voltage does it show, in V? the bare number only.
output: 0.4
